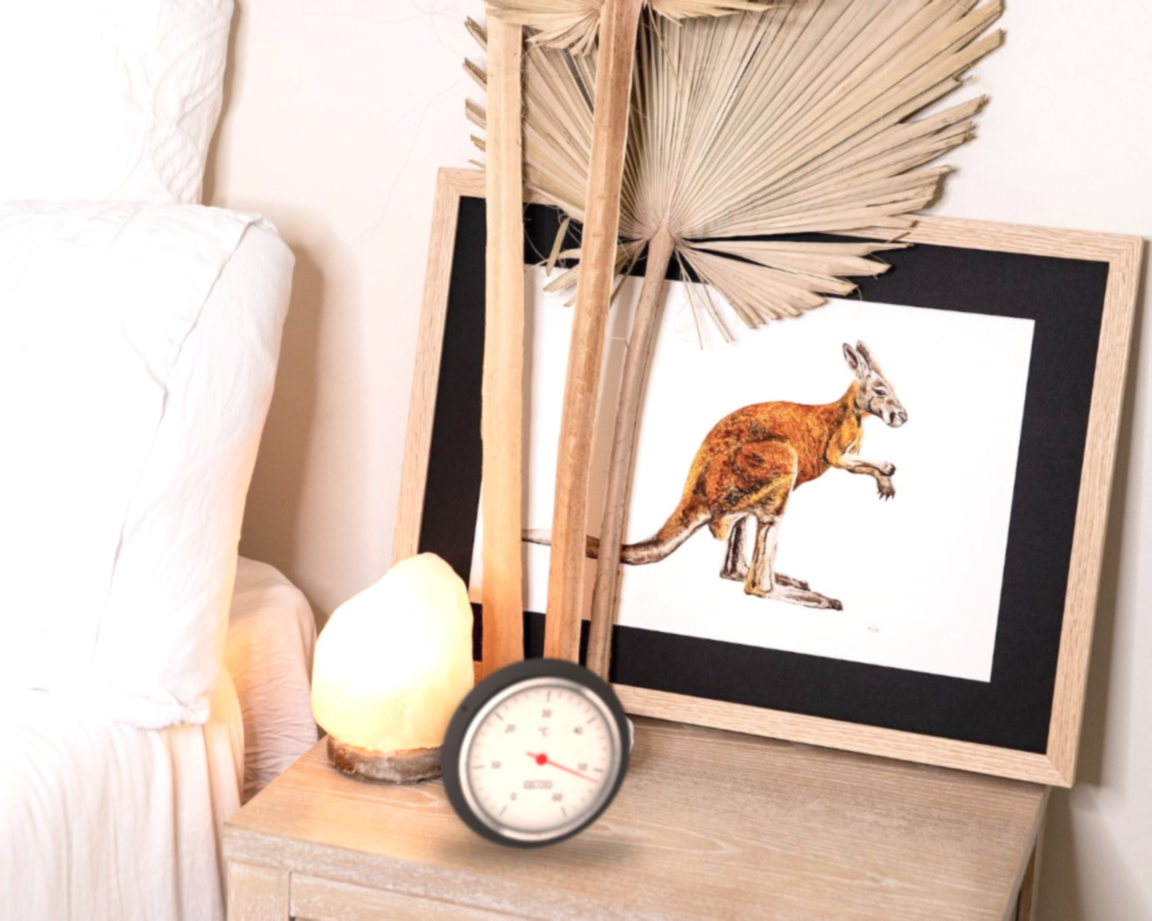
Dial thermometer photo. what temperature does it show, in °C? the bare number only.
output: 52
